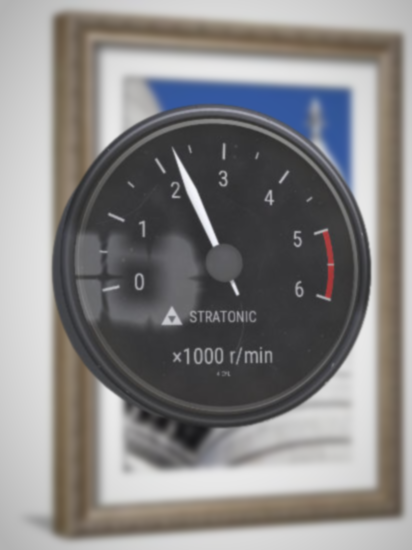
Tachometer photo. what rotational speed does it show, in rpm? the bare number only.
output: 2250
